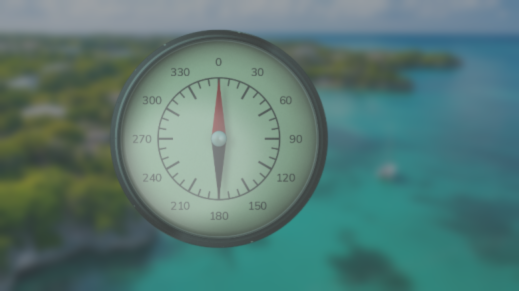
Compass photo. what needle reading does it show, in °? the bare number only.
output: 0
